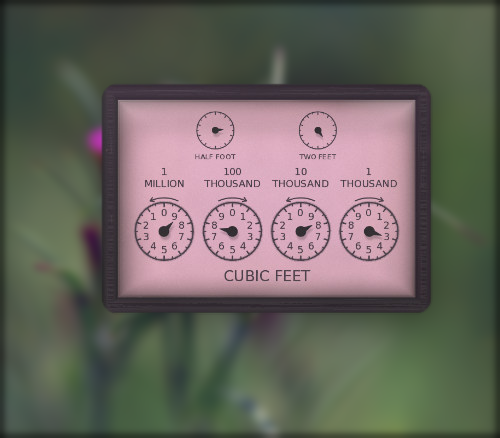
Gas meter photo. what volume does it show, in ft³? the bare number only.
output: 878300
